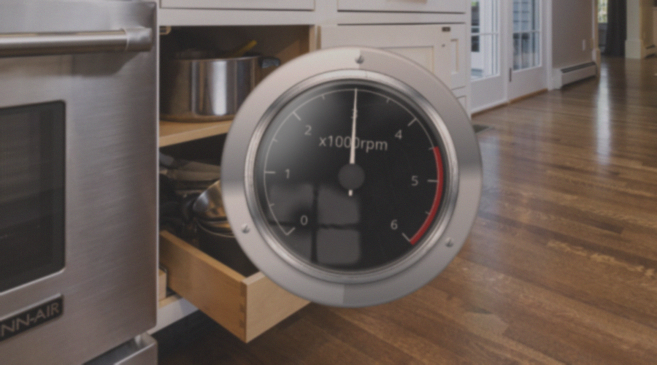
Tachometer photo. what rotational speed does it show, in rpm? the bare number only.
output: 3000
